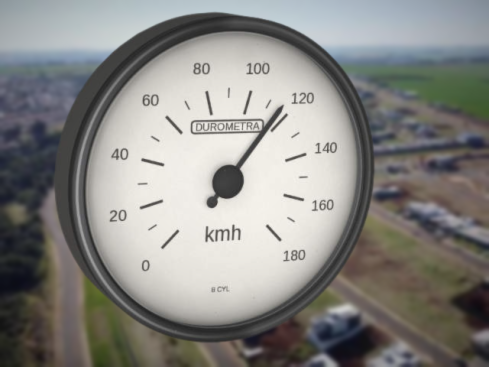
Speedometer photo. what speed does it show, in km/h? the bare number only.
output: 115
